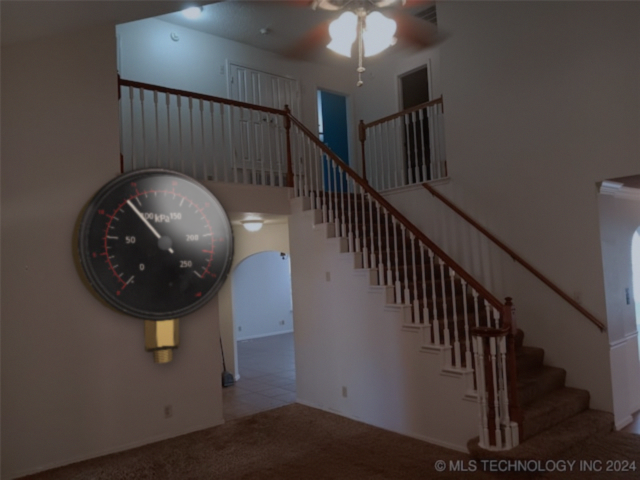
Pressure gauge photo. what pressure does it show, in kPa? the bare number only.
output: 90
